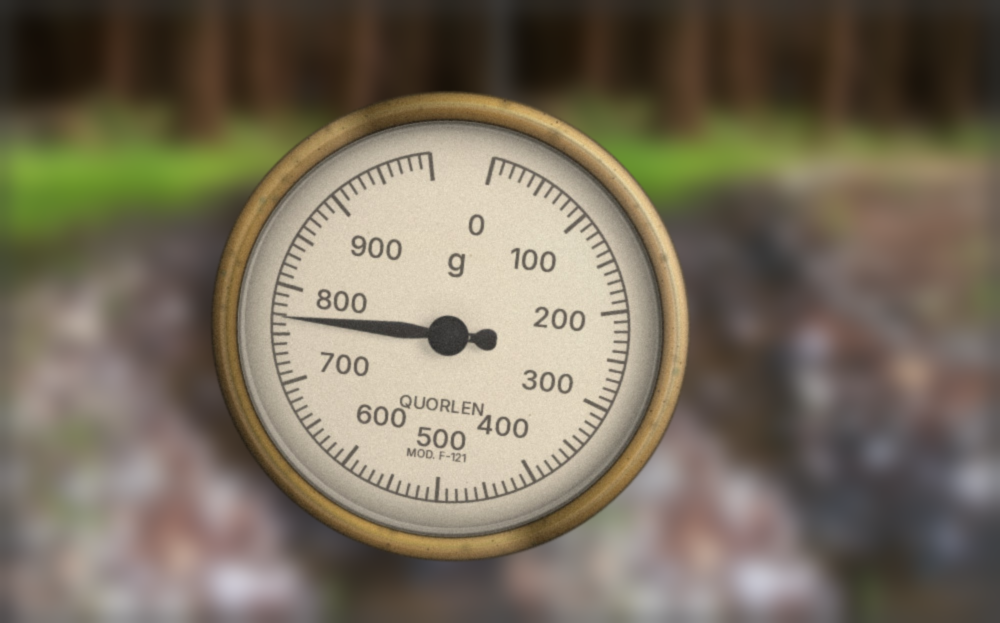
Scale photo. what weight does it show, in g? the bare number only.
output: 770
